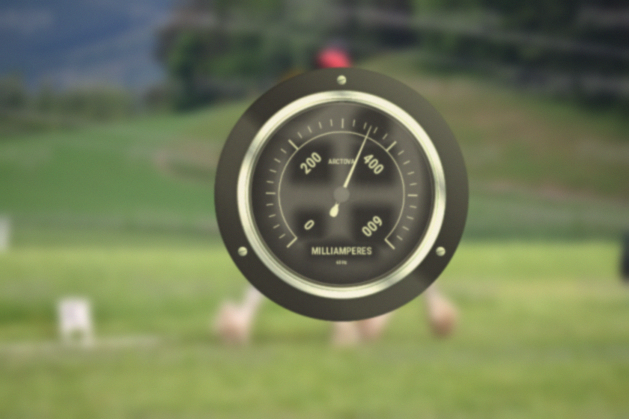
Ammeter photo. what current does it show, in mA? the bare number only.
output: 350
